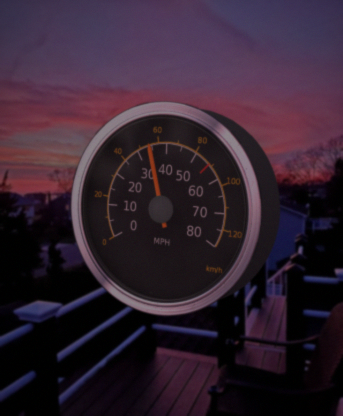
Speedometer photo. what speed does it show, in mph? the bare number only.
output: 35
